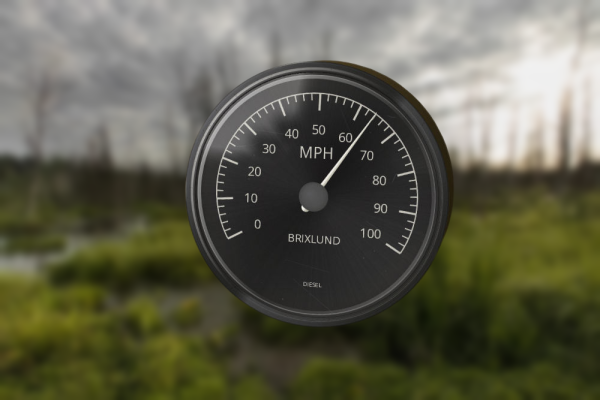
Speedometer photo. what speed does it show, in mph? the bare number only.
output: 64
